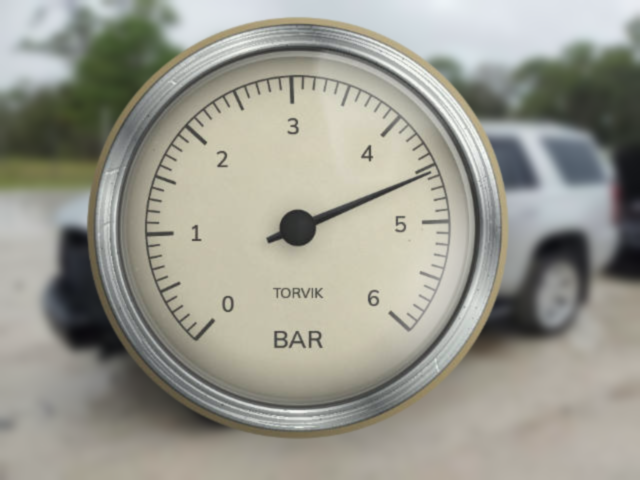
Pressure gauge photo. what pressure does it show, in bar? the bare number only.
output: 4.55
